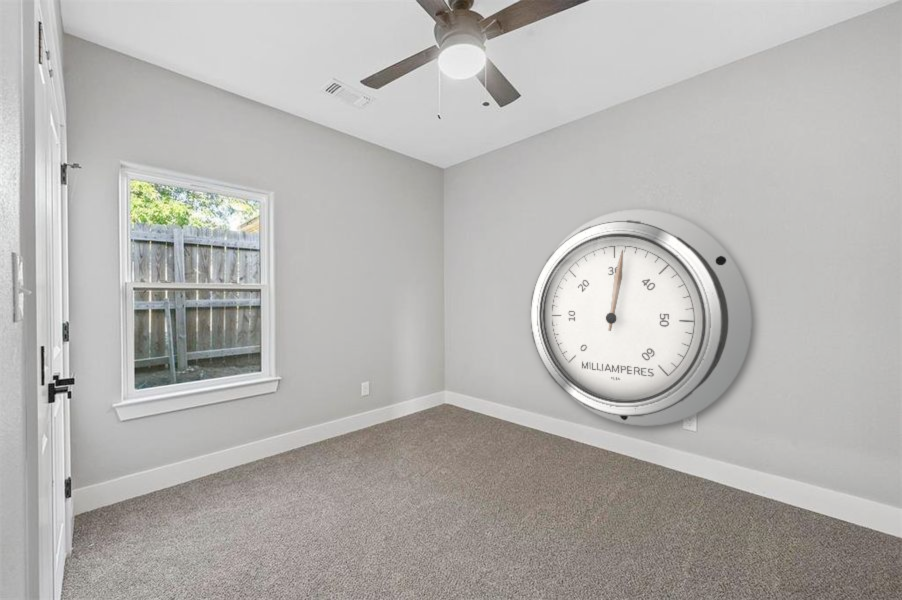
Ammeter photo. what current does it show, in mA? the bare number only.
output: 32
